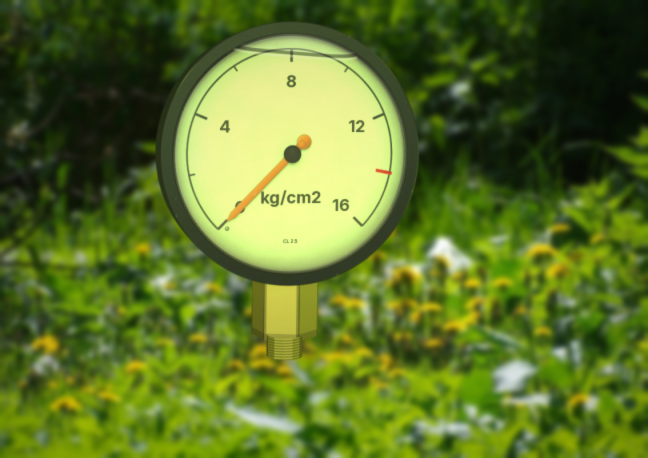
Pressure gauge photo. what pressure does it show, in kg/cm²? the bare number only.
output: 0
